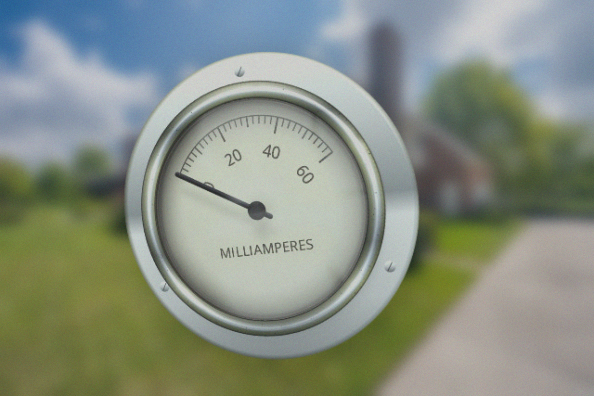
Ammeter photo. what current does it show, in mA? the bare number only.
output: 0
